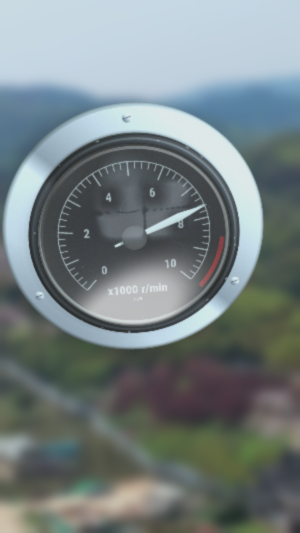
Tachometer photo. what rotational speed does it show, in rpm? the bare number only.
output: 7600
